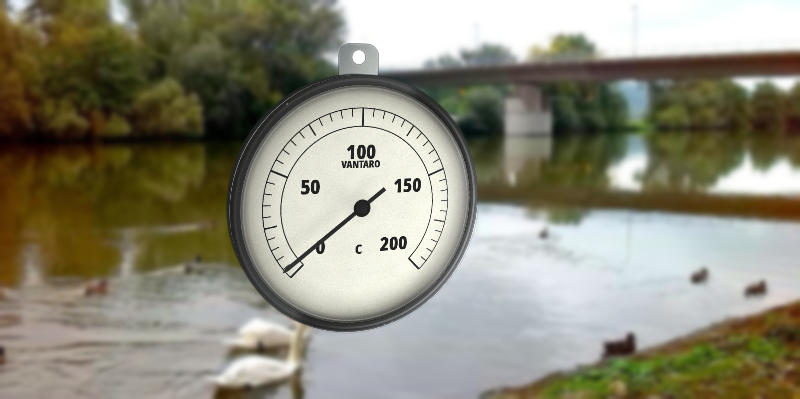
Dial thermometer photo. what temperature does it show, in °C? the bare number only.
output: 5
